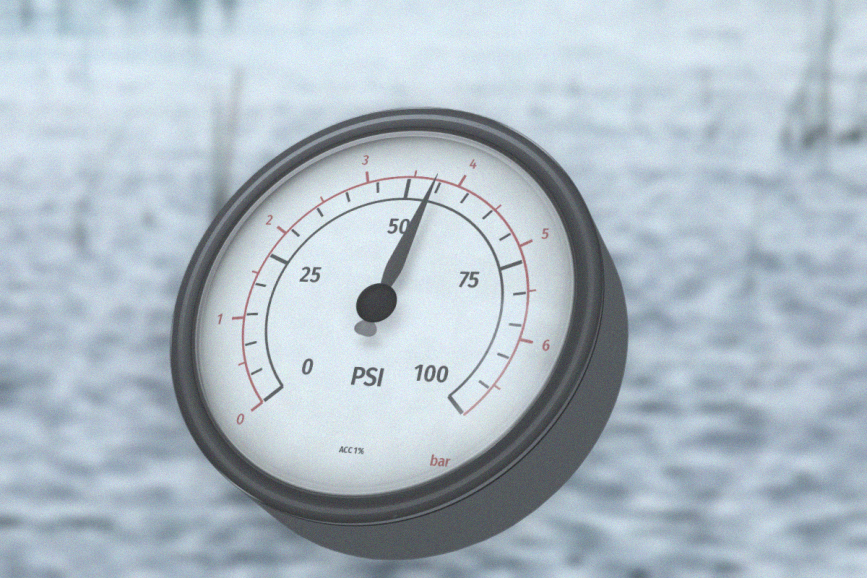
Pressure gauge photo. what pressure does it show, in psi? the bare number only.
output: 55
